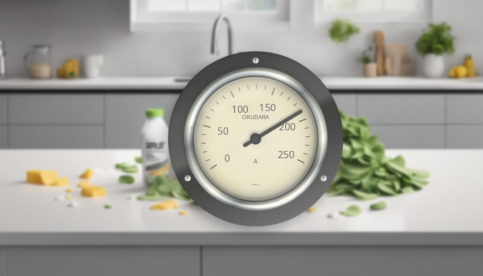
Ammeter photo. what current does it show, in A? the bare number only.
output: 190
